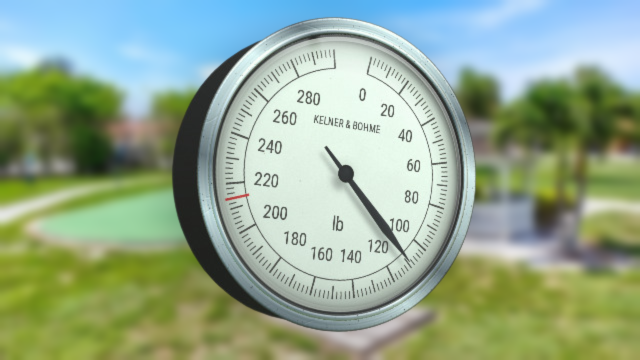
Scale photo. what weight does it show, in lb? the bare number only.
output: 110
